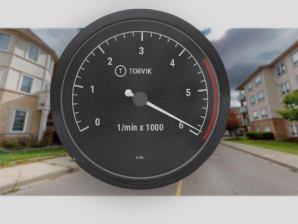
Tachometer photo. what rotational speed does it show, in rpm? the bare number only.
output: 5900
